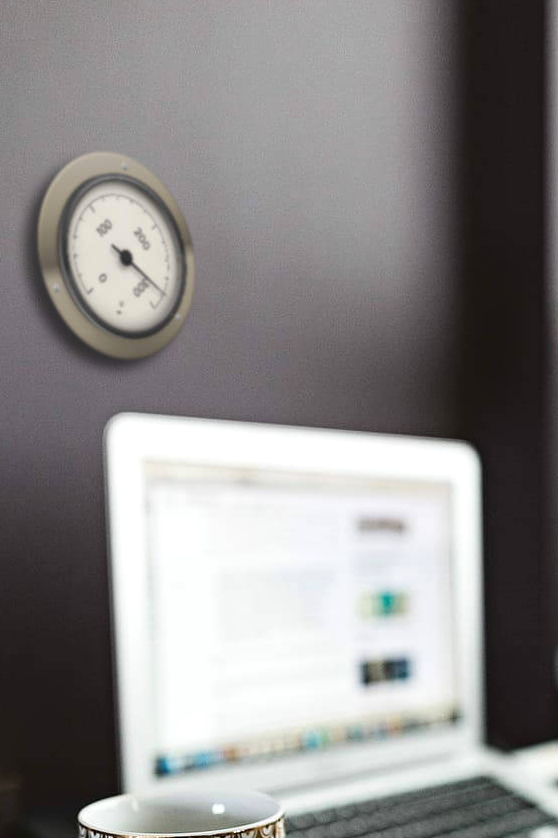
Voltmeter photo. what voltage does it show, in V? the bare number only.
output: 280
